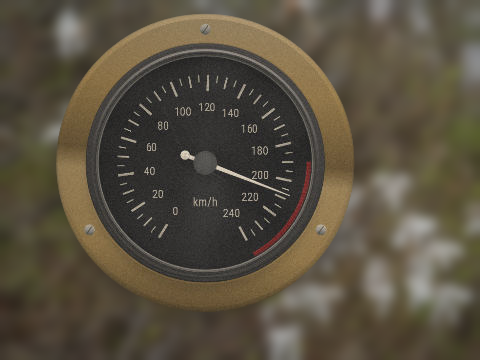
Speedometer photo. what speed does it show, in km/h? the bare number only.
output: 207.5
